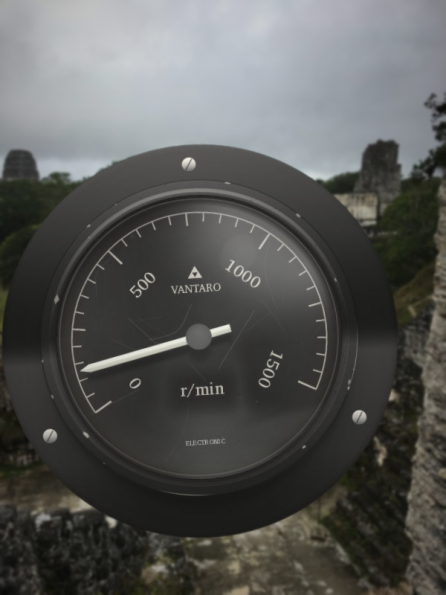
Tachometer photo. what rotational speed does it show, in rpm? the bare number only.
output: 125
